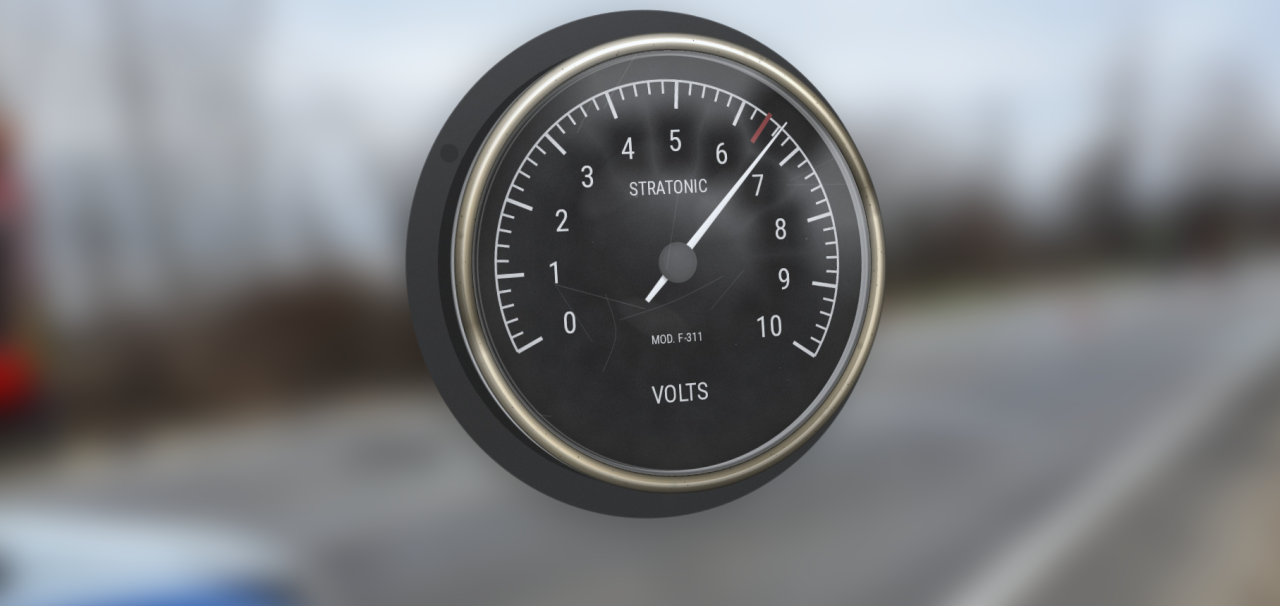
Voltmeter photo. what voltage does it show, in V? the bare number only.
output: 6.6
